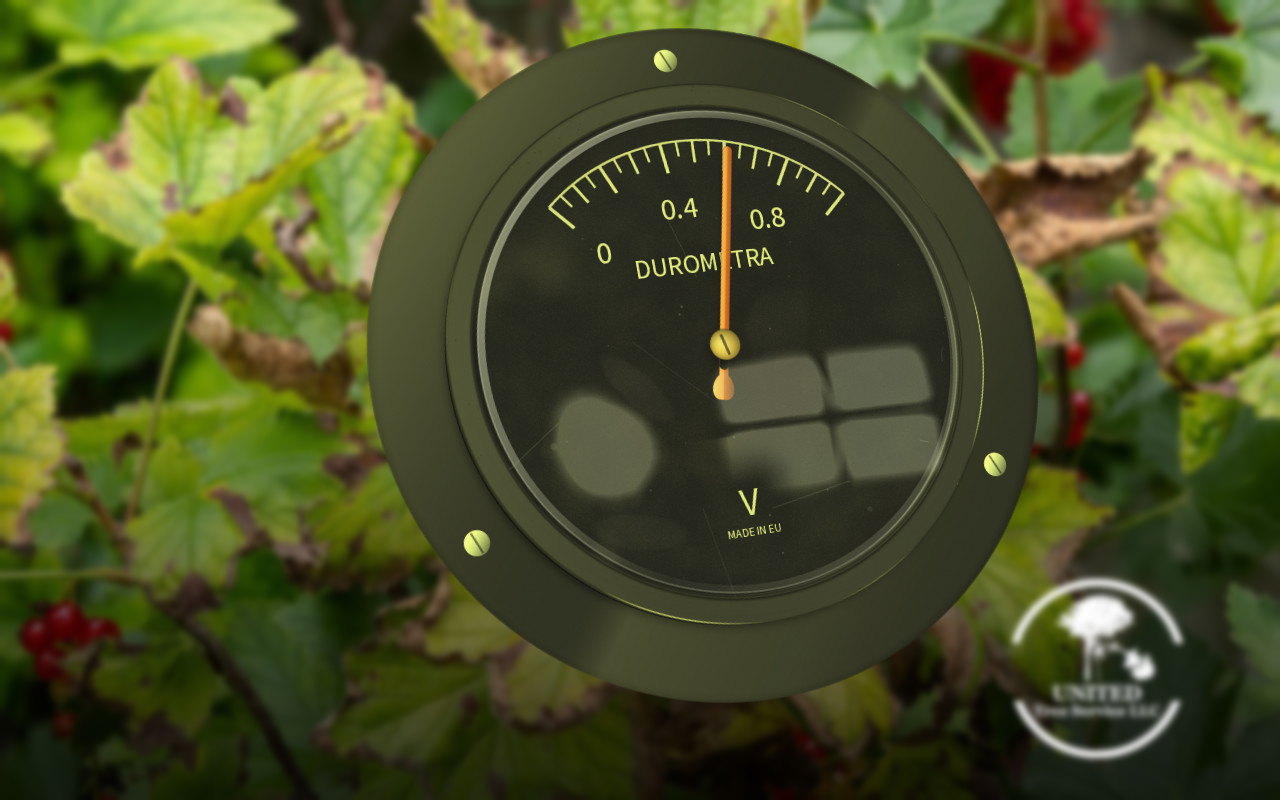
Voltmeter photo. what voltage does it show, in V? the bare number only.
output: 0.6
